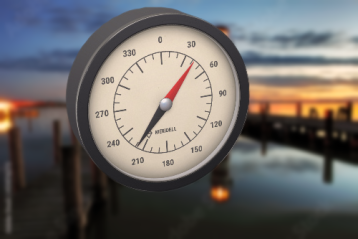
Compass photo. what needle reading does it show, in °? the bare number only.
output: 40
